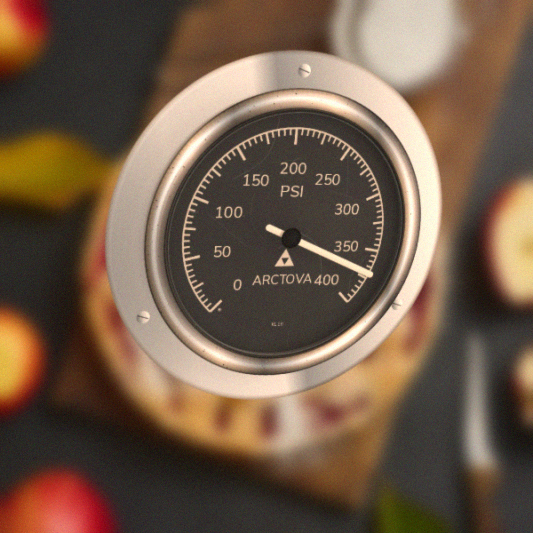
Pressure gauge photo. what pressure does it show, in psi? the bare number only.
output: 370
